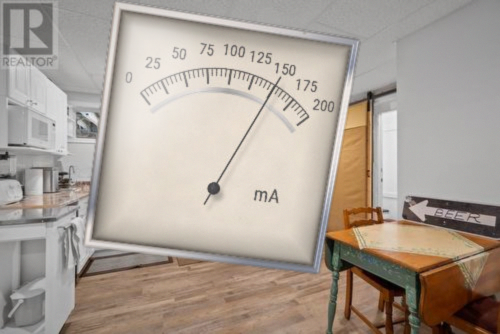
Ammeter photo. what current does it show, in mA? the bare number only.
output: 150
